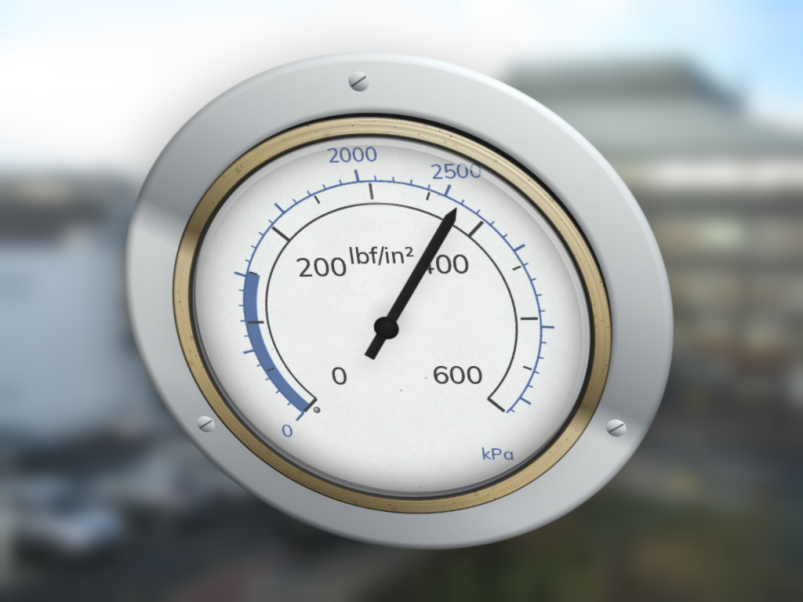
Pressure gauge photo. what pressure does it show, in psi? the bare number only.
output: 375
